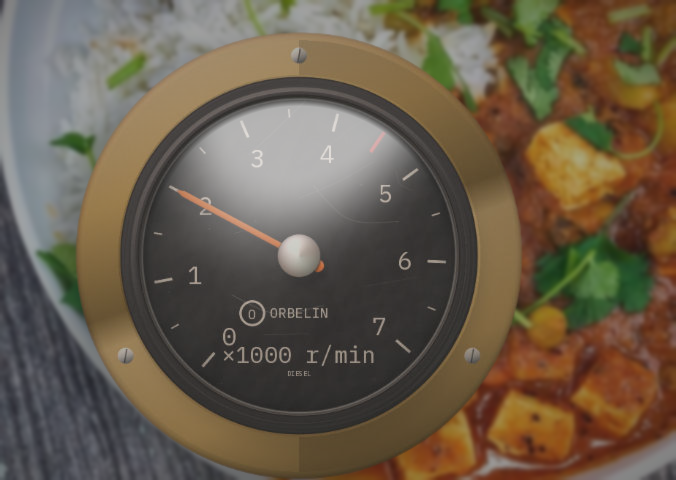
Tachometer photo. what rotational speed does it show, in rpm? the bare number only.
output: 2000
